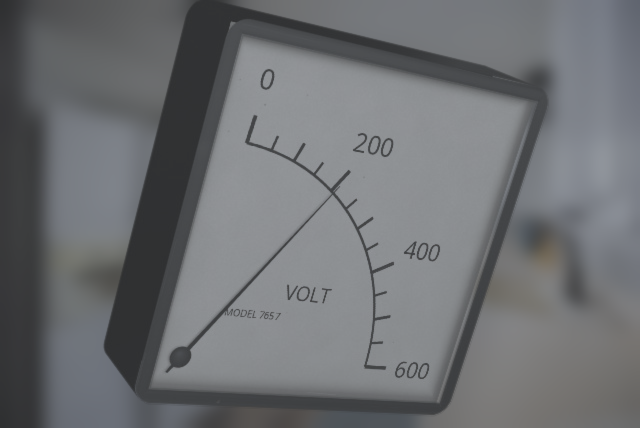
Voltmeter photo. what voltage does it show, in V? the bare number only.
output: 200
